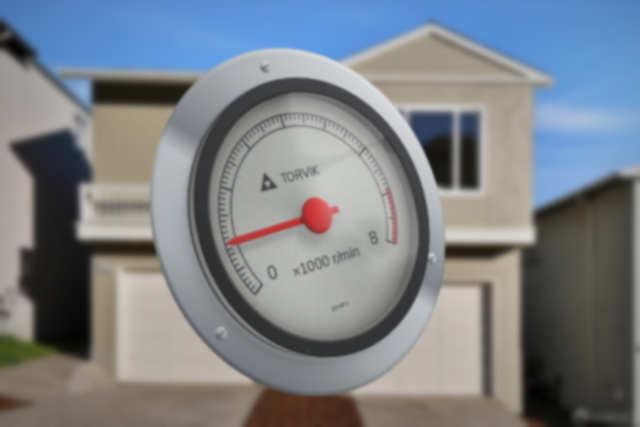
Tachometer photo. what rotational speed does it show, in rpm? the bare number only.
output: 1000
